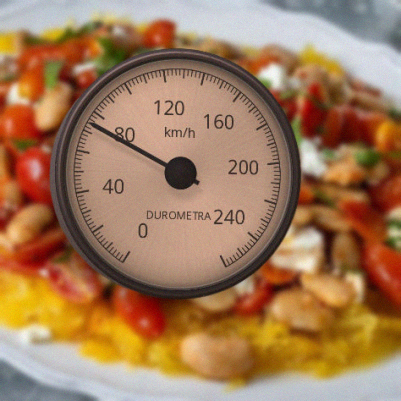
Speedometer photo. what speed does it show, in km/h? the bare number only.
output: 74
